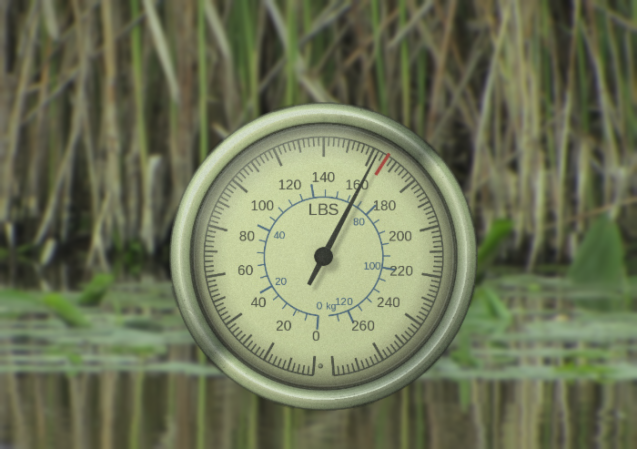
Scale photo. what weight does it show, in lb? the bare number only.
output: 162
